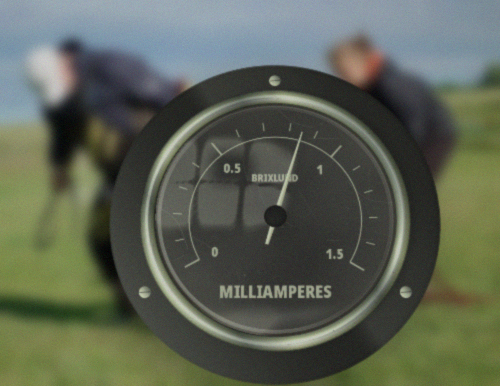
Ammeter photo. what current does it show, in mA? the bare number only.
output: 0.85
